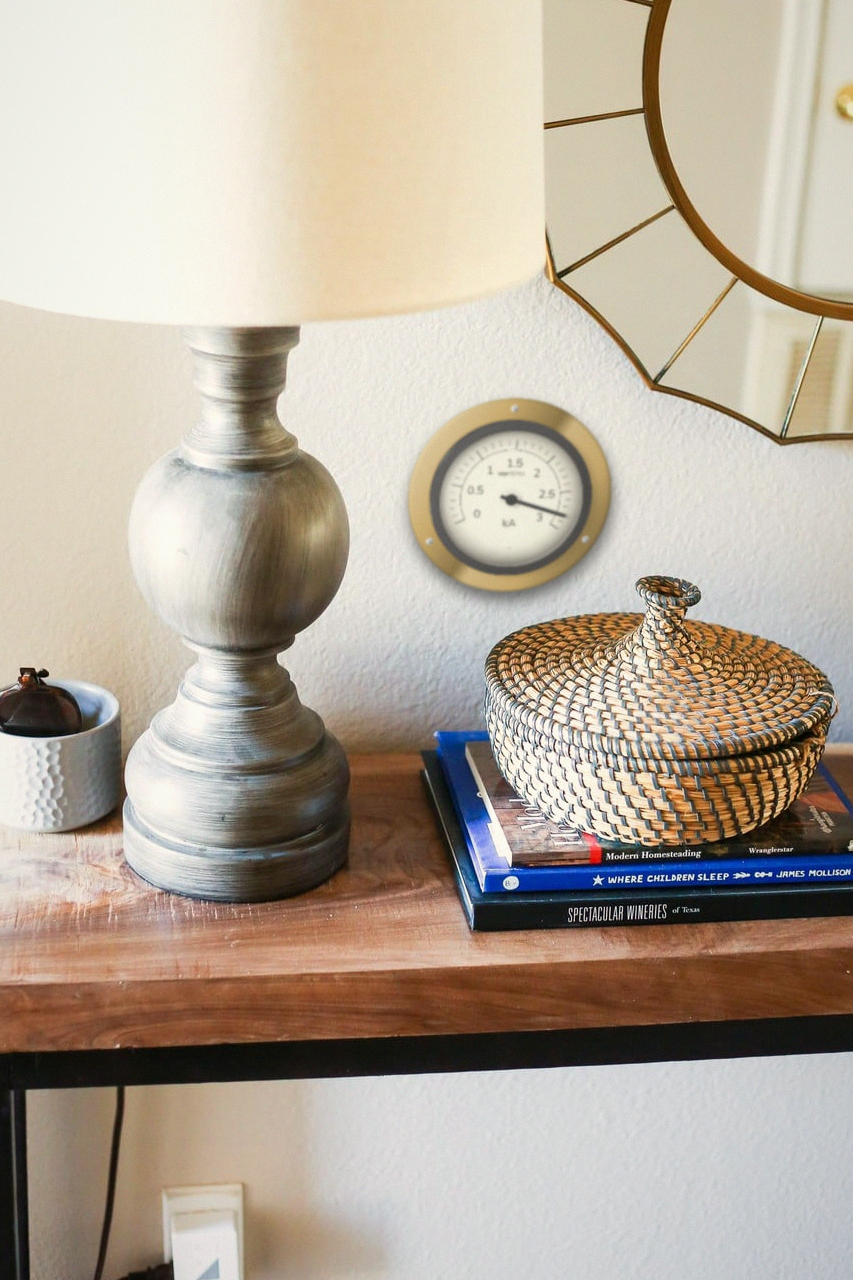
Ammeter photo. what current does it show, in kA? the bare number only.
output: 2.8
